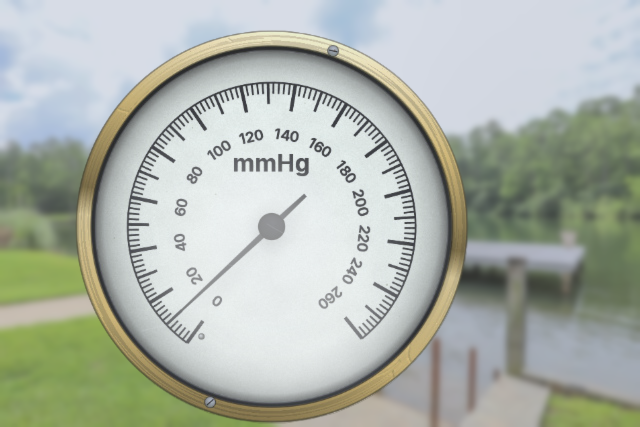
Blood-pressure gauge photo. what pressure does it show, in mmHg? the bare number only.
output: 10
